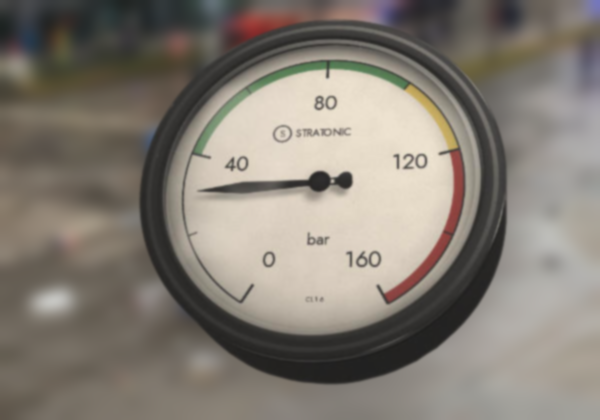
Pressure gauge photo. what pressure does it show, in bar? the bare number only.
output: 30
